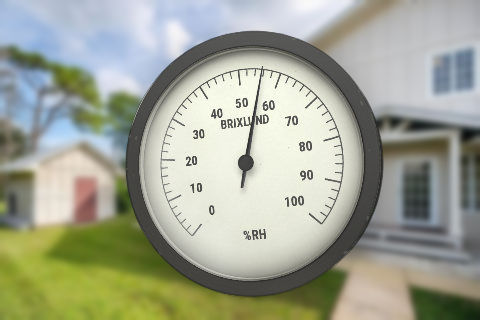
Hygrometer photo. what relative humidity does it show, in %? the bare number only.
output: 56
